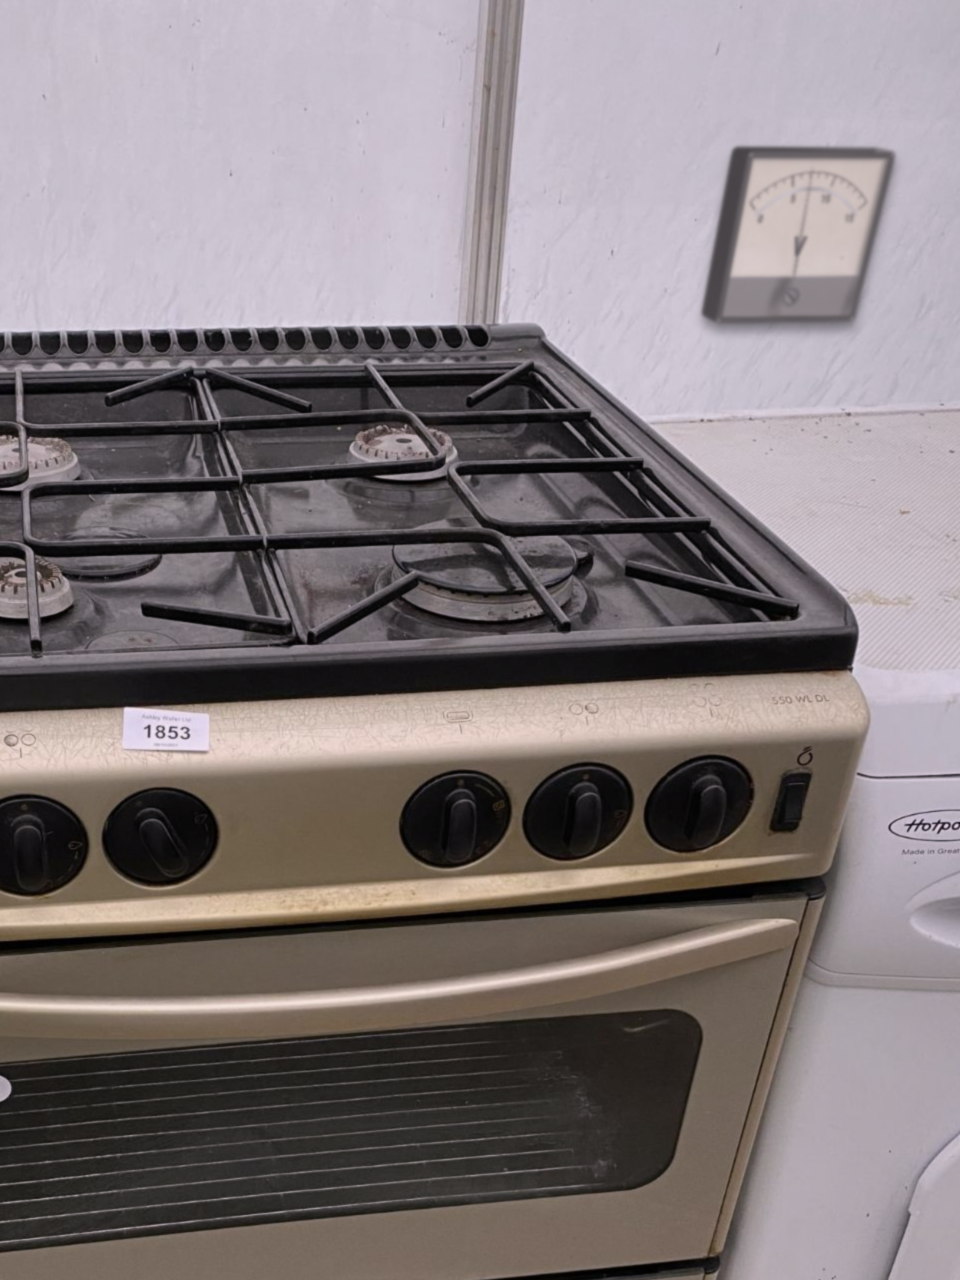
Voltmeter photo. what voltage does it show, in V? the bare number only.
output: 7
